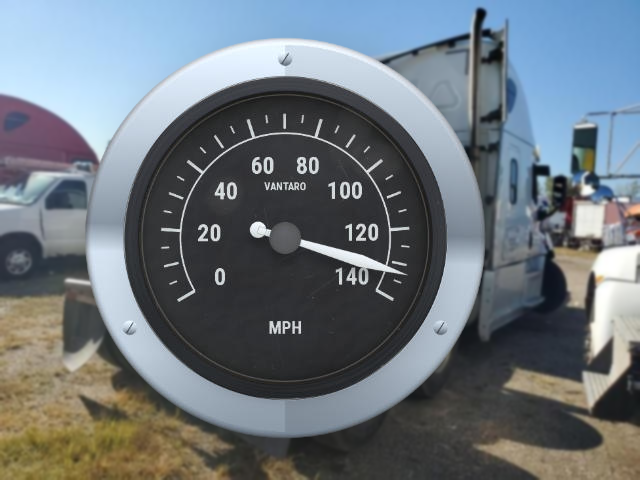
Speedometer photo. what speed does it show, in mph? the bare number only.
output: 132.5
